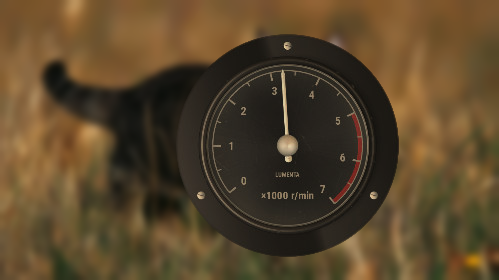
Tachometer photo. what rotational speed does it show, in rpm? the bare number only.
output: 3250
